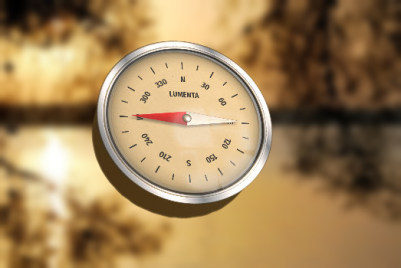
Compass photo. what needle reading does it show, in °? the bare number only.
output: 270
